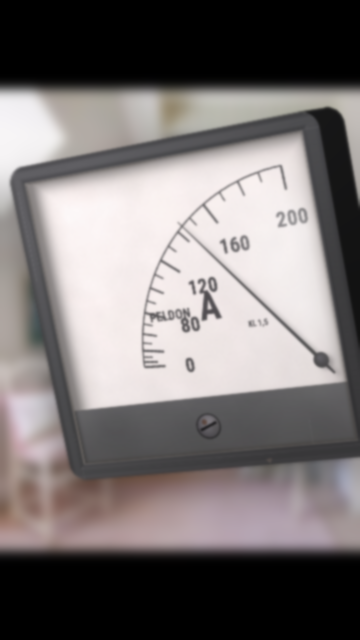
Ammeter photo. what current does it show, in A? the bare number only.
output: 145
